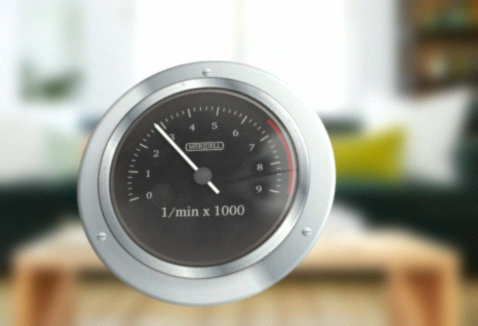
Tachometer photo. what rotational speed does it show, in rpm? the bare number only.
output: 2800
